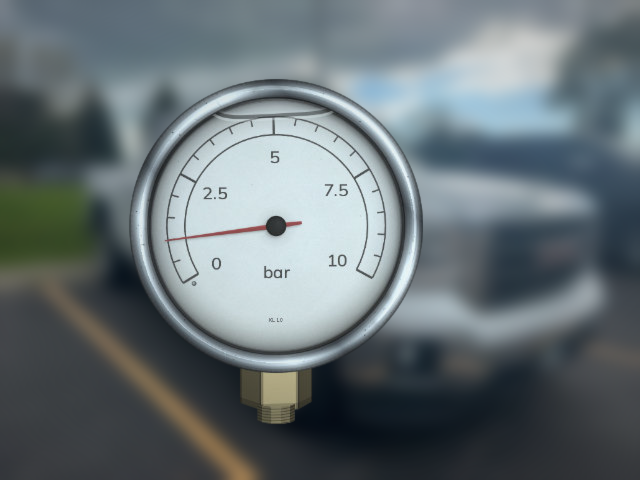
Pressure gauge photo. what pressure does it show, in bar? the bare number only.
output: 1
